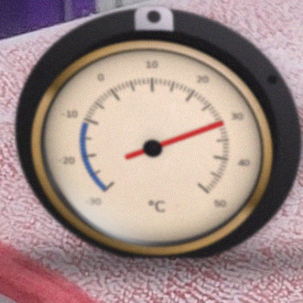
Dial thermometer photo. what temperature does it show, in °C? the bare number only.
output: 30
